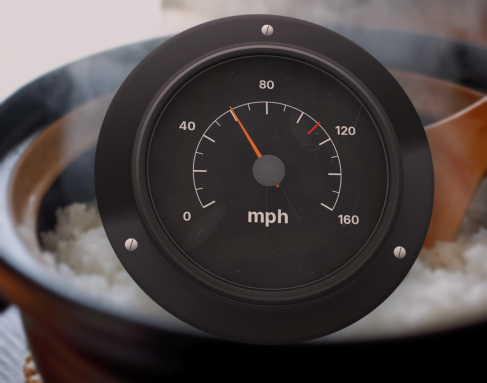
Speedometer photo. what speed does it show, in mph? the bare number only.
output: 60
